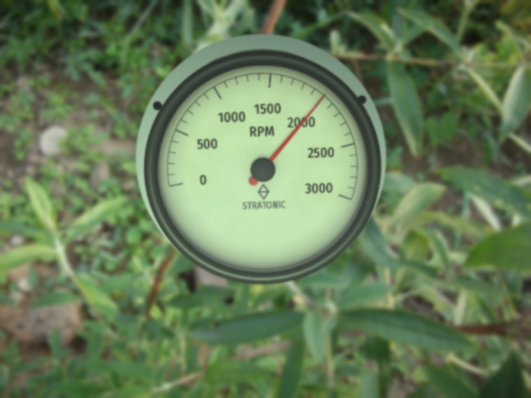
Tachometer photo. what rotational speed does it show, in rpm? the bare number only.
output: 2000
